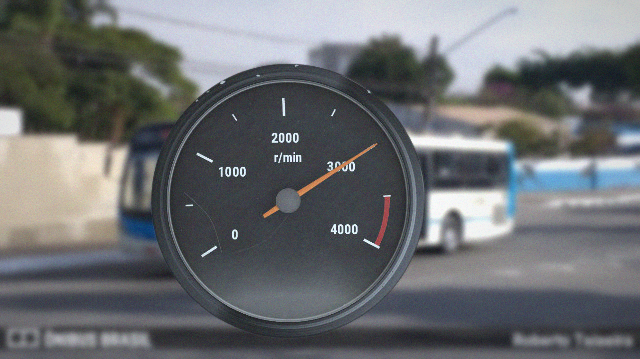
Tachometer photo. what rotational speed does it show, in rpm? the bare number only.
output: 3000
